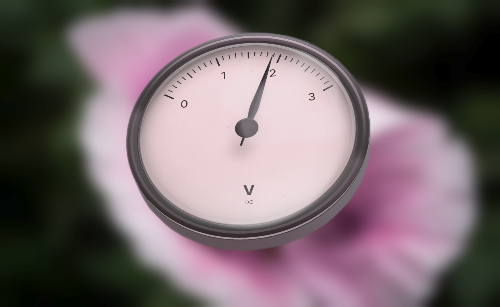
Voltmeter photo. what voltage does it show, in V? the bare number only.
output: 1.9
